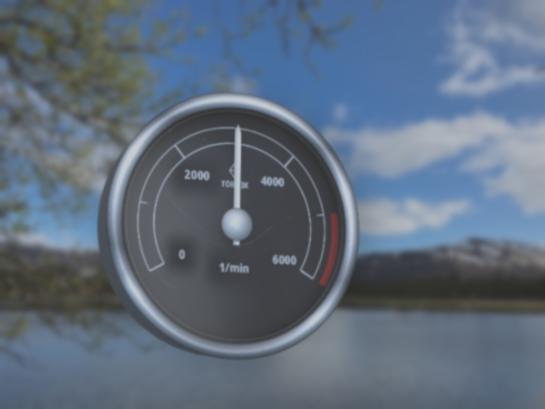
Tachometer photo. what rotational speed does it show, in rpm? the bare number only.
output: 3000
